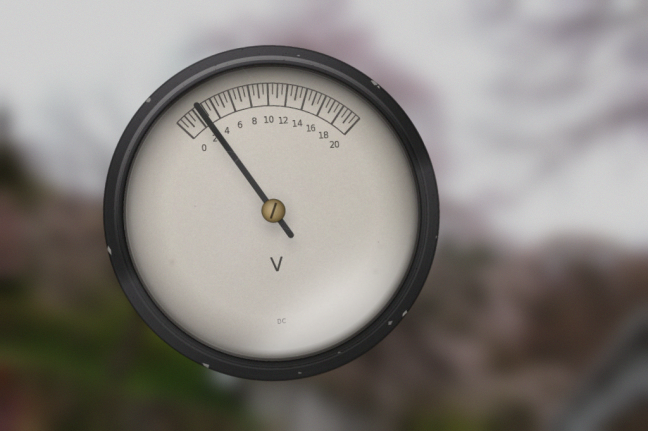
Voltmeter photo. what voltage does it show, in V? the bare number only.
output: 2.5
